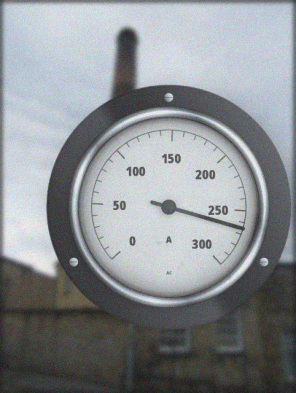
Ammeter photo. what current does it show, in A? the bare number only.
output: 265
